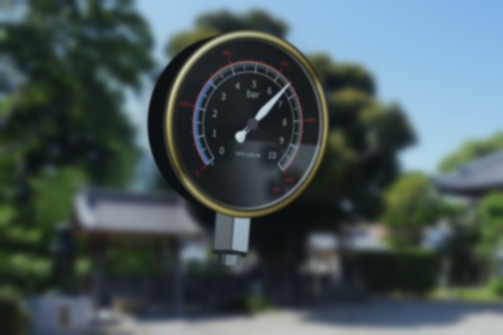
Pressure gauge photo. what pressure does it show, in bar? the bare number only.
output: 6.5
